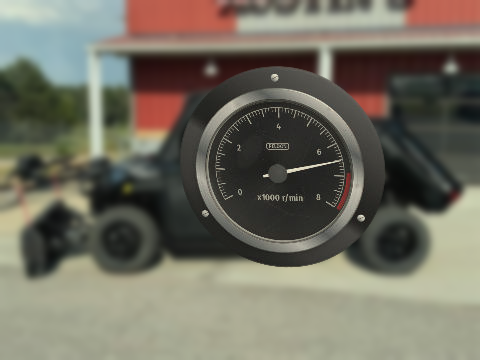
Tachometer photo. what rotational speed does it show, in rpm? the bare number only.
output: 6500
